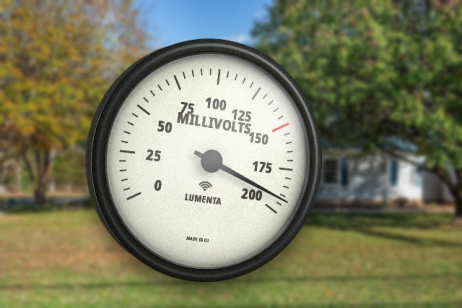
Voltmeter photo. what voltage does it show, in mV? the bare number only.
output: 192.5
